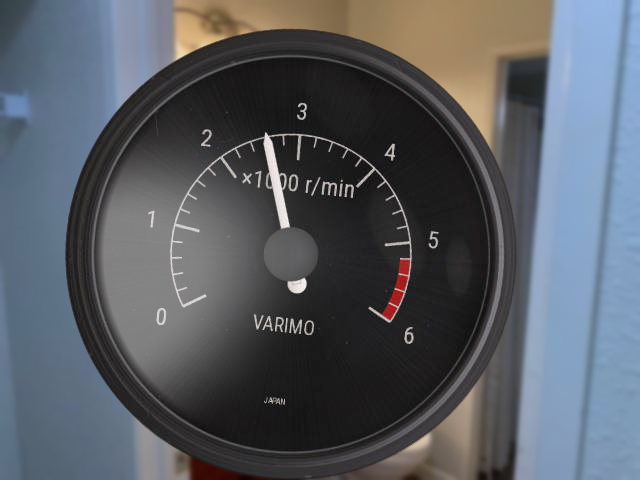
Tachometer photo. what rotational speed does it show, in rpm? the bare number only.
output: 2600
